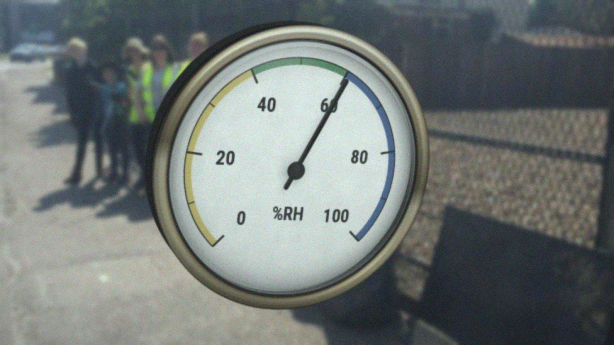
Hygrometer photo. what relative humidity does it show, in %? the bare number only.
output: 60
